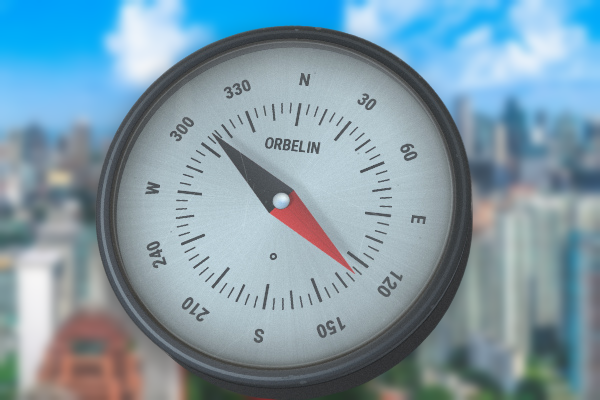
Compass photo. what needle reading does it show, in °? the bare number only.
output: 127.5
